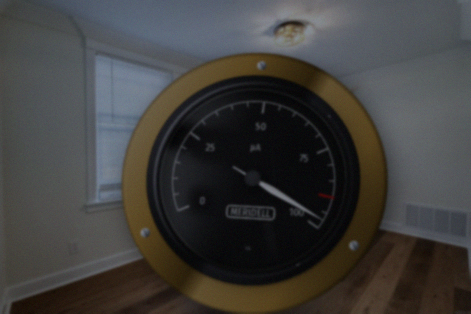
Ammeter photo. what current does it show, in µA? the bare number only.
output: 97.5
